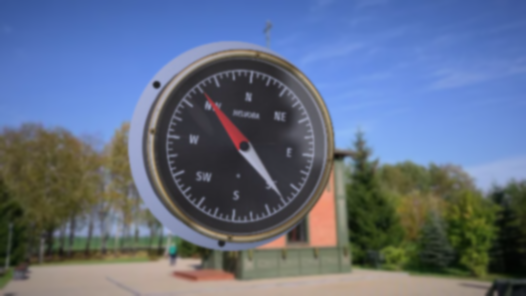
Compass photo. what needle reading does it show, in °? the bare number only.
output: 315
